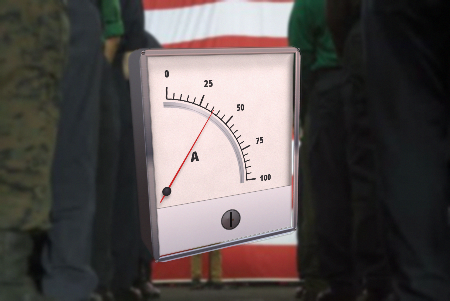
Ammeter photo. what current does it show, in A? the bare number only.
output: 35
